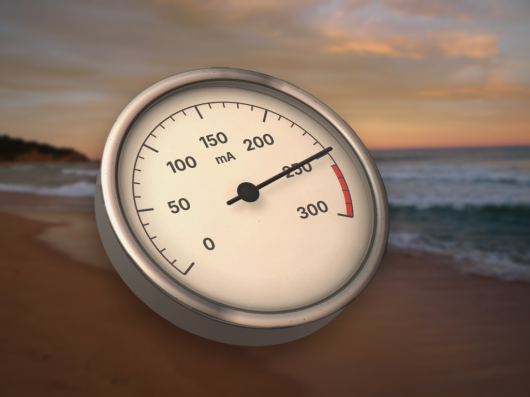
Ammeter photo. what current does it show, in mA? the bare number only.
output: 250
